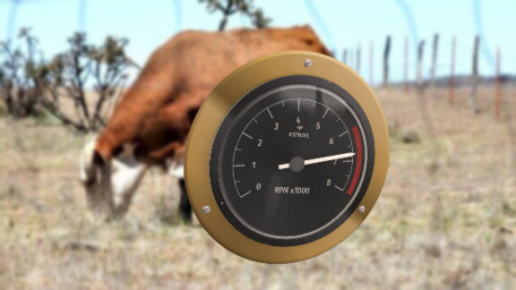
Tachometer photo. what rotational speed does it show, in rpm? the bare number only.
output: 6750
